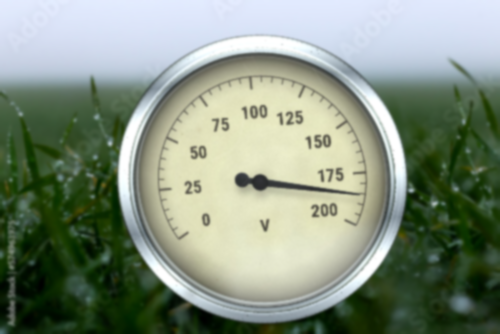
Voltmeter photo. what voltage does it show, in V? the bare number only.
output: 185
